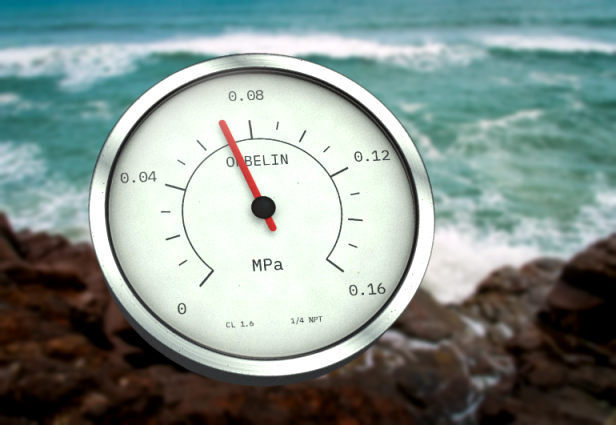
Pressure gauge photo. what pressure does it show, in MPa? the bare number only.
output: 0.07
